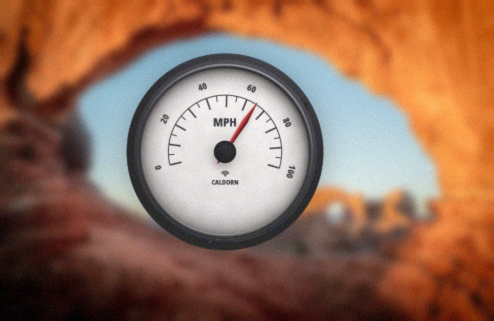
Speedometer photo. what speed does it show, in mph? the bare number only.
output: 65
